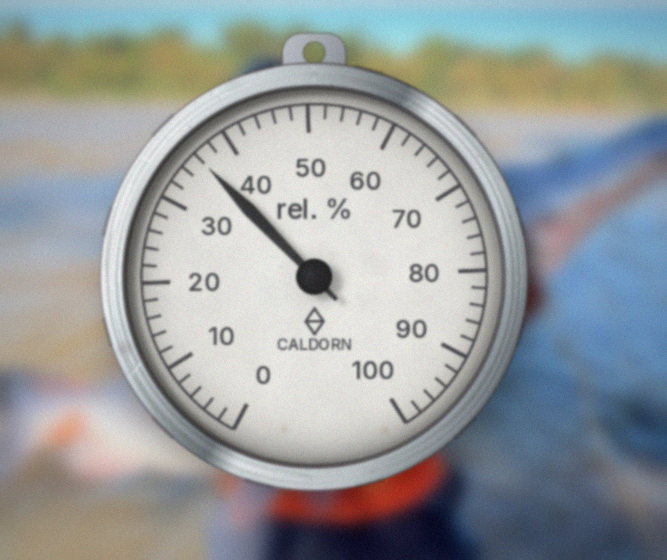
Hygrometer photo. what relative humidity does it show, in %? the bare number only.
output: 36
